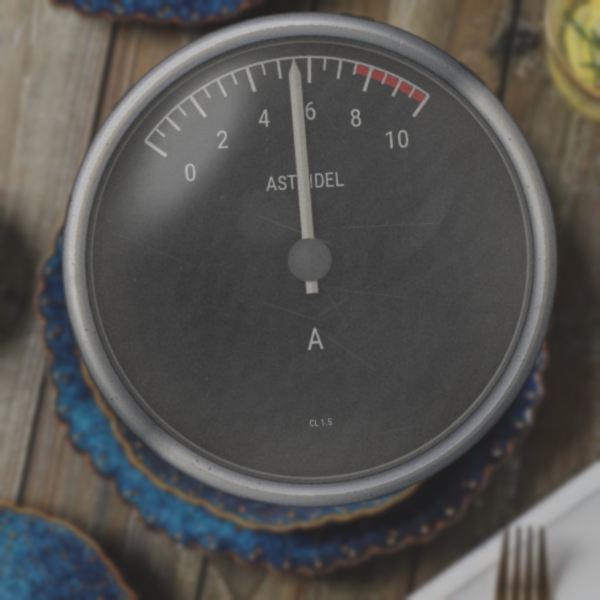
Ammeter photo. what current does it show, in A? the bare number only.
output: 5.5
